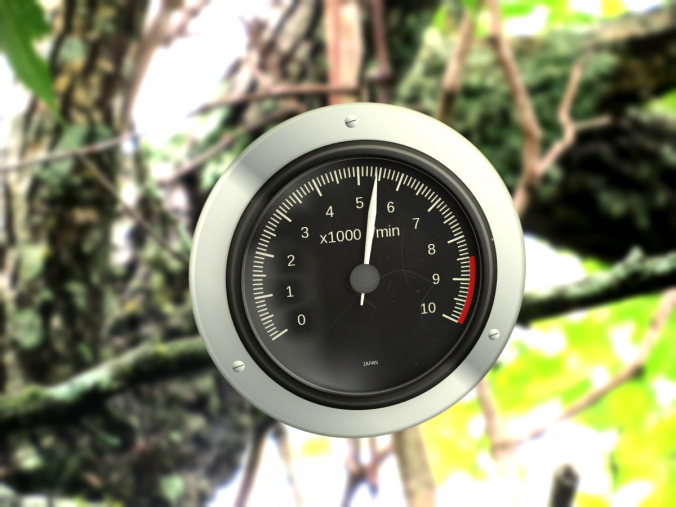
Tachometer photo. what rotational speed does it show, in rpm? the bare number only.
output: 5400
